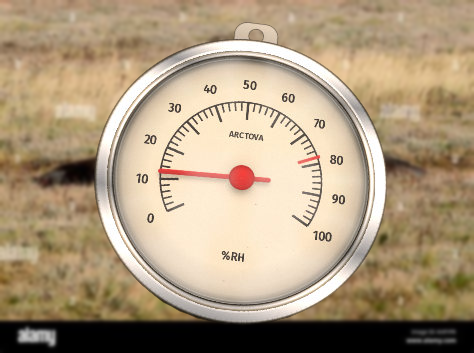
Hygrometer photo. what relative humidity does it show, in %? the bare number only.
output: 12
